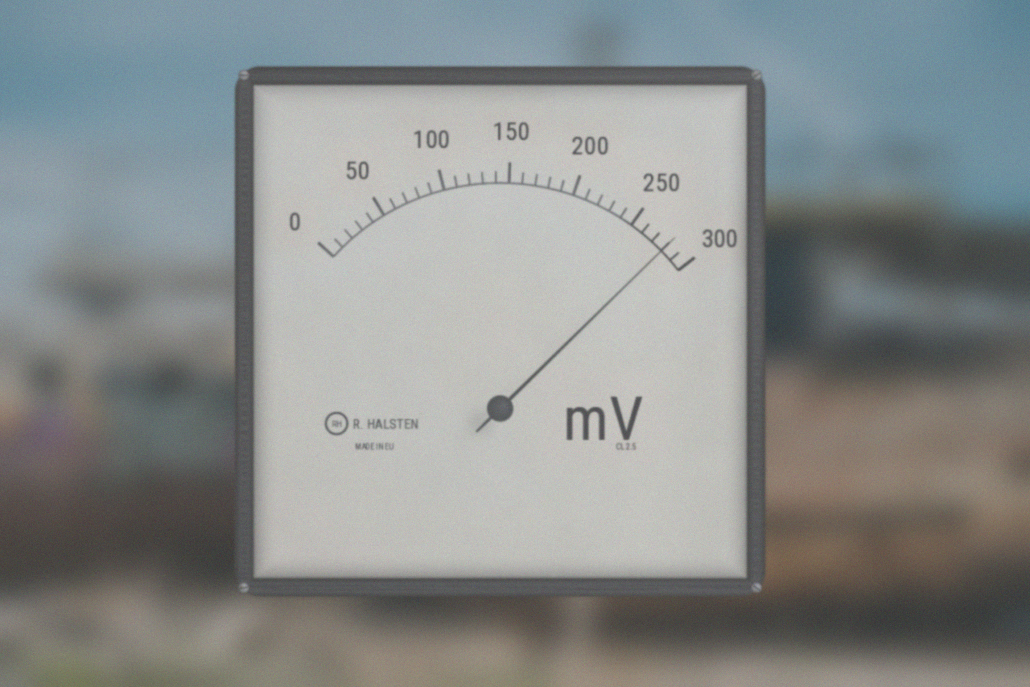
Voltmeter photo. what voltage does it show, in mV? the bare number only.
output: 280
